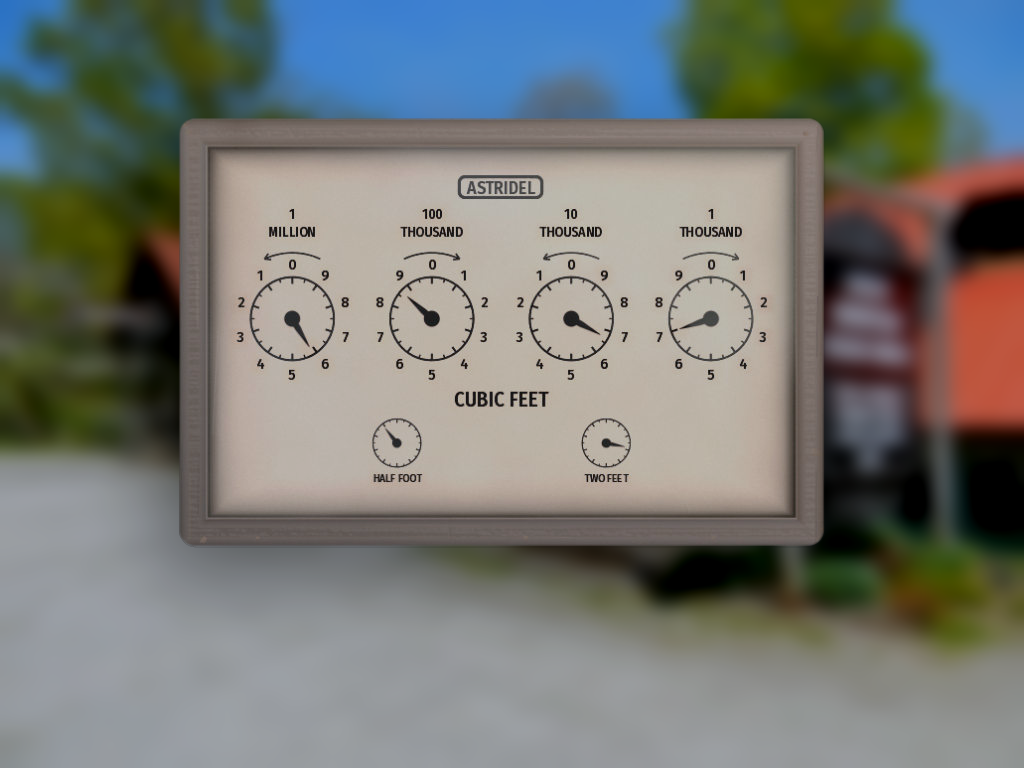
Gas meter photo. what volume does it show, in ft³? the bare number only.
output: 586700
